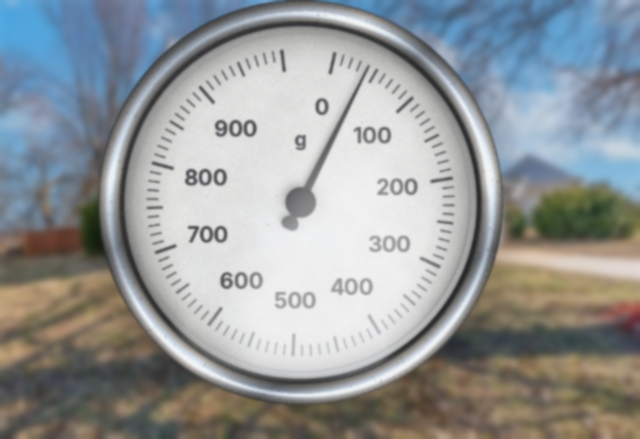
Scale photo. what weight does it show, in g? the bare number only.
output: 40
